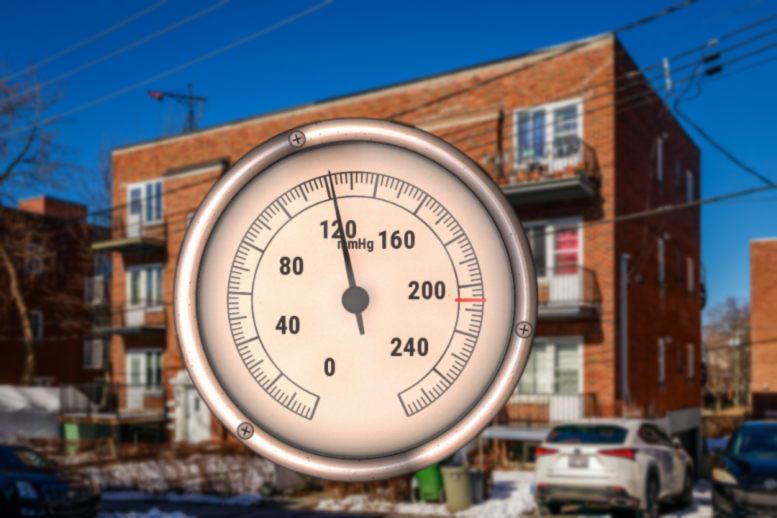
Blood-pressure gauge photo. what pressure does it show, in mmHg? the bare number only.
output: 122
